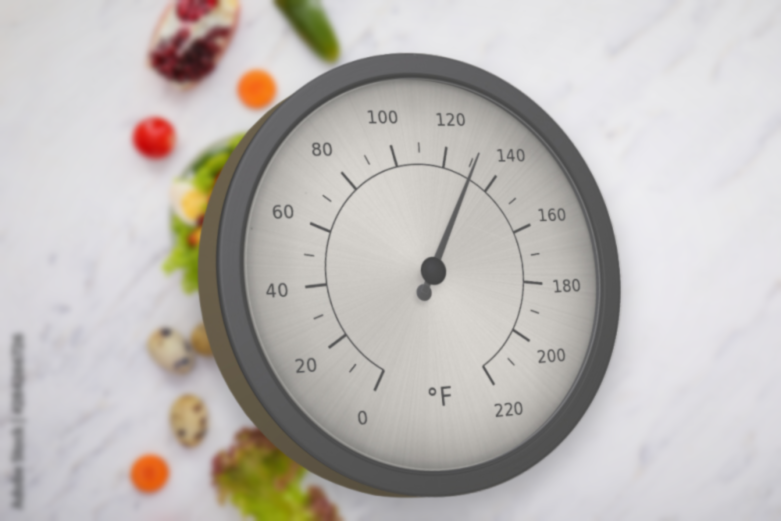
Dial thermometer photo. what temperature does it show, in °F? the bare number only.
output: 130
